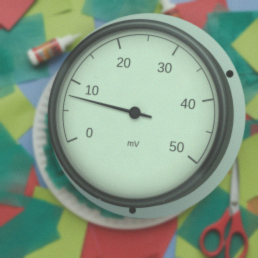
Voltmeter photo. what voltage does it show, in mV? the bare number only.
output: 7.5
